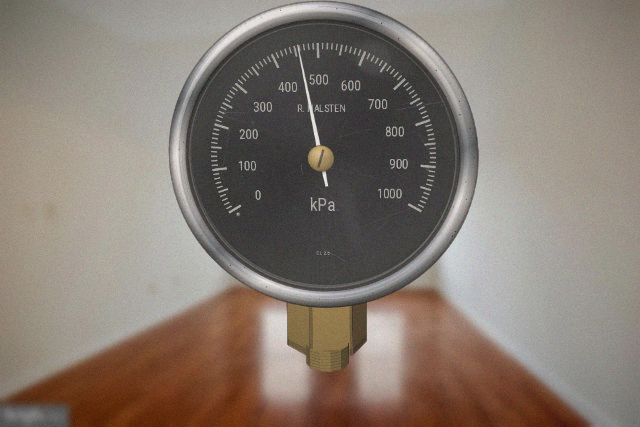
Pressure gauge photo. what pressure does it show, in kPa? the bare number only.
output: 460
